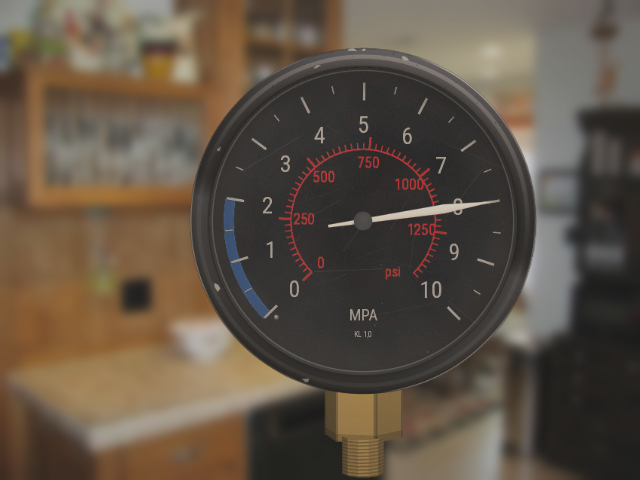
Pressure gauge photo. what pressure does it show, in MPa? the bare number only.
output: 8
